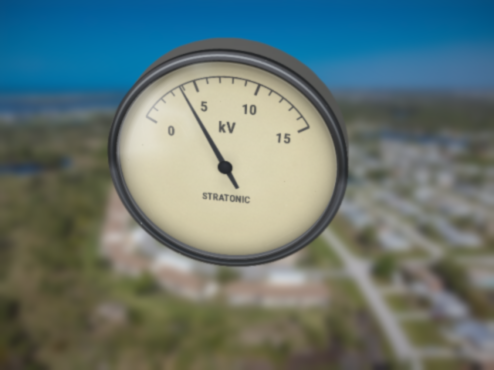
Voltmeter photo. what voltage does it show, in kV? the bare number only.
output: 4
